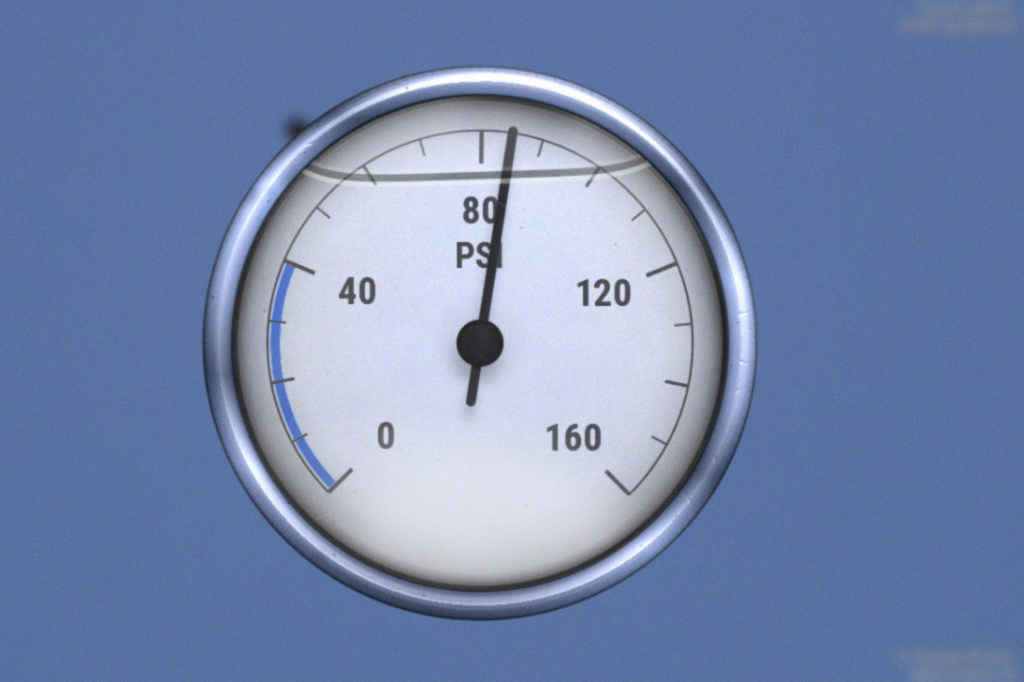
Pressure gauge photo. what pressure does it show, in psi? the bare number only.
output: 85
